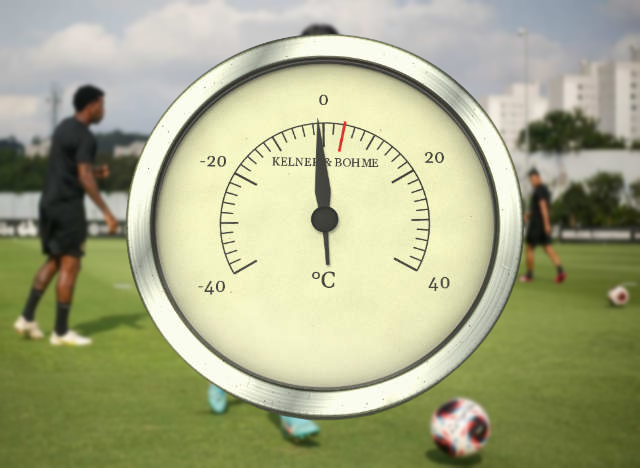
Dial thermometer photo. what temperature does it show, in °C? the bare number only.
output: -1
